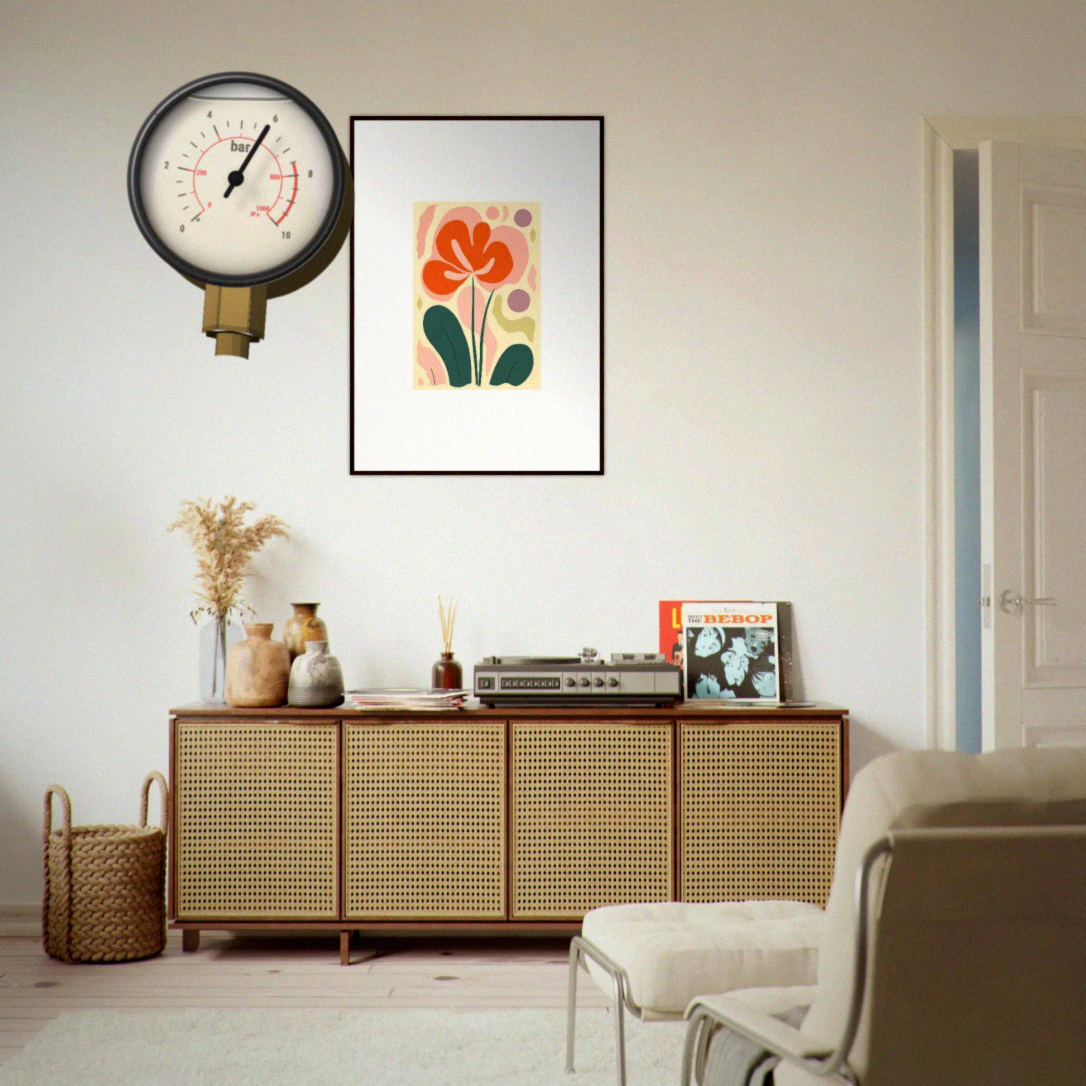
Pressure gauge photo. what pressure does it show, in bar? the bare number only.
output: 6
